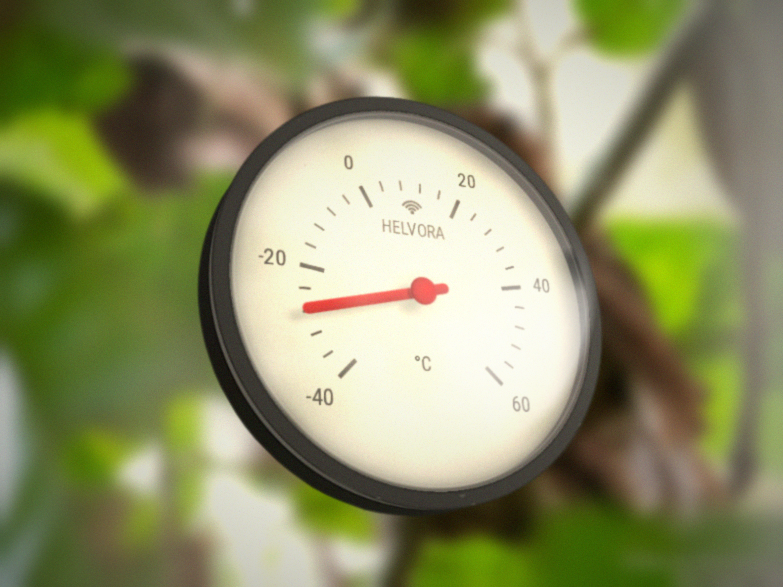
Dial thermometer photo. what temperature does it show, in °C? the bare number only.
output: -28
